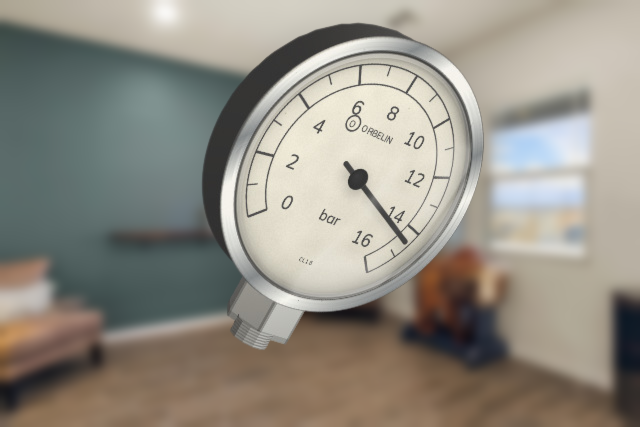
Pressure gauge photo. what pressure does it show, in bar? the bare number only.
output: 14.5
